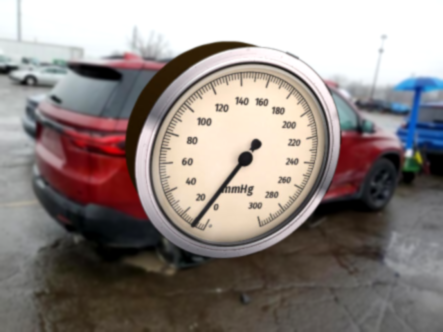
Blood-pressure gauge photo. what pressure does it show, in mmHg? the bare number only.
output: 10
